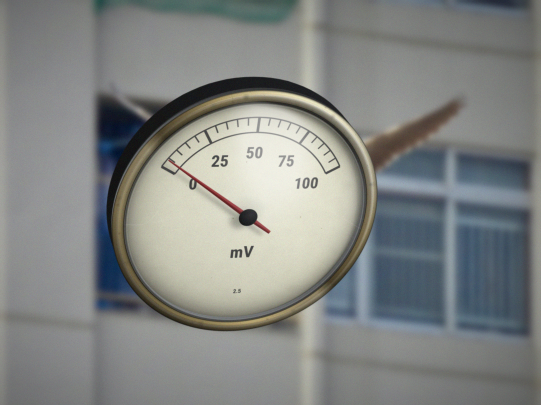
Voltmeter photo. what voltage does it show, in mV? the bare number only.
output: 5
